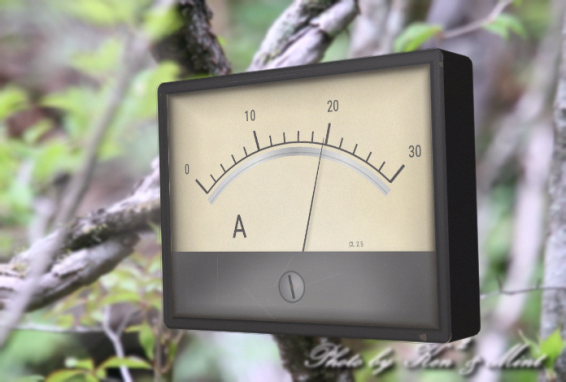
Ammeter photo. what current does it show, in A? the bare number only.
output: 20
